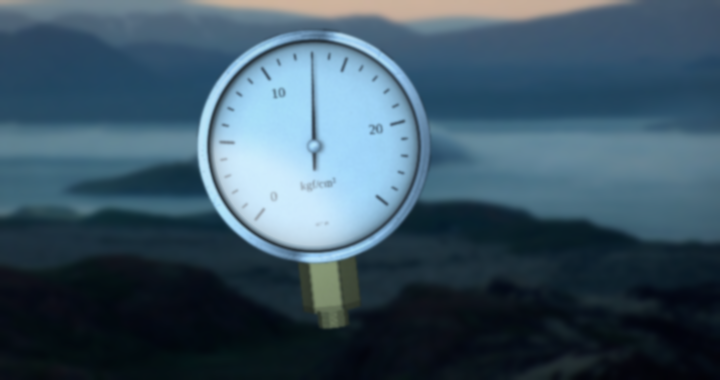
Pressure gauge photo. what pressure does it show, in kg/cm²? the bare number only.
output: 13
